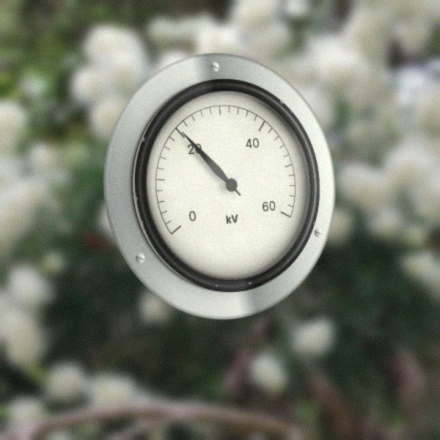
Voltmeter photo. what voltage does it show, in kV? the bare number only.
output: 20
